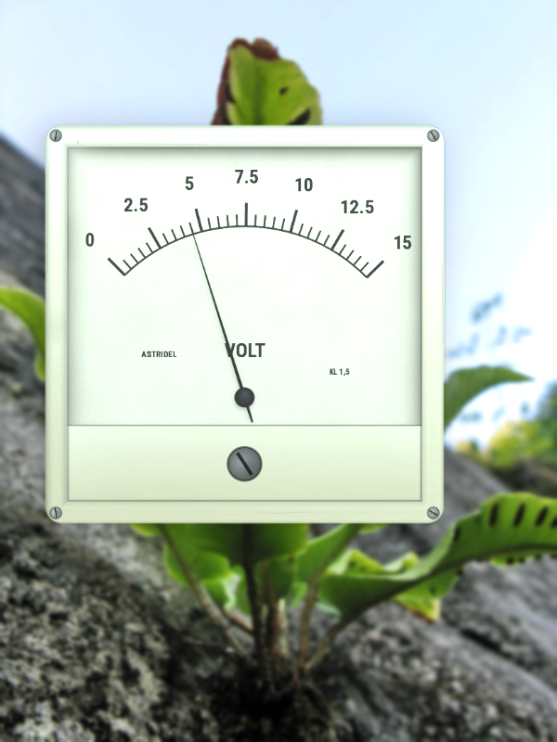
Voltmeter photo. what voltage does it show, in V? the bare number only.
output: 4.5
